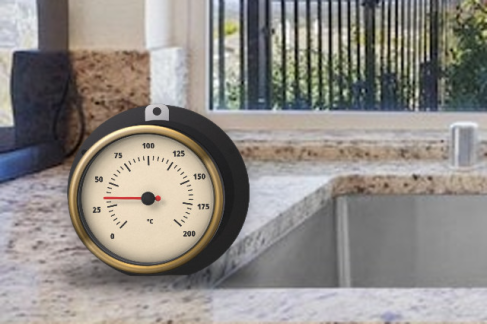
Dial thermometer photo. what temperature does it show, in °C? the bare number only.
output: 35
